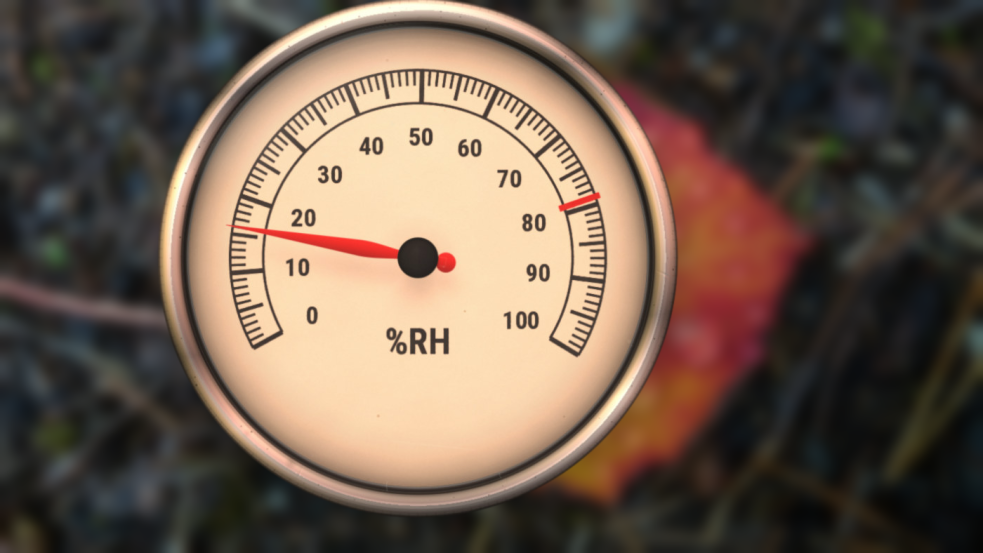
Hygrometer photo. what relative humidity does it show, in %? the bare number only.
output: 16
